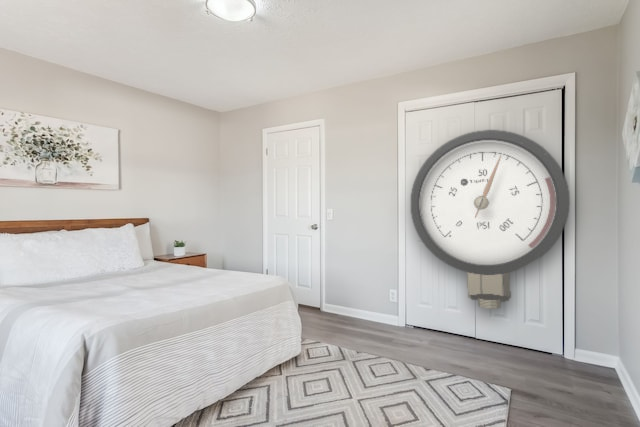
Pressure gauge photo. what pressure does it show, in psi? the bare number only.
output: 57.5
